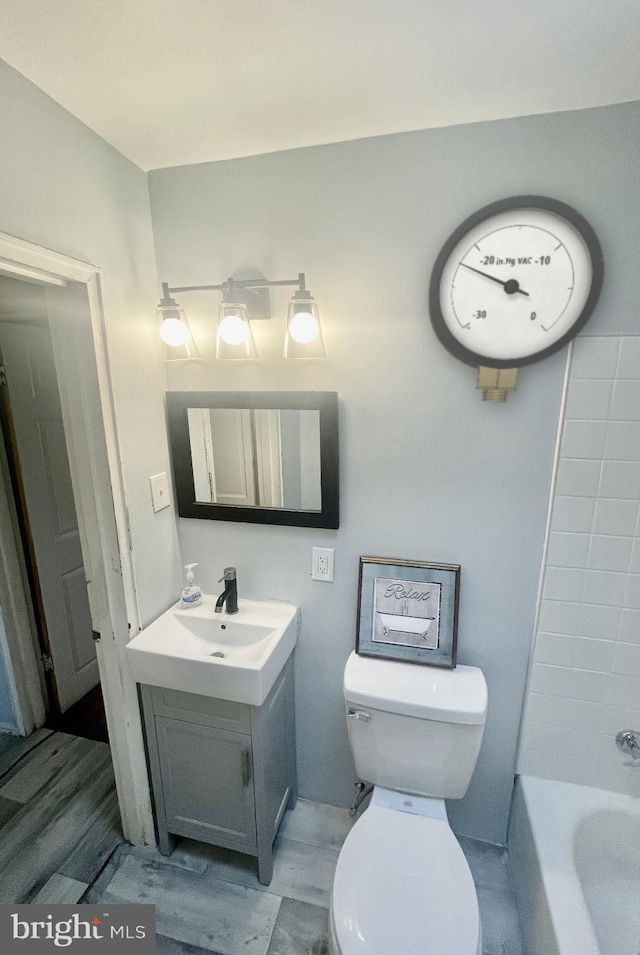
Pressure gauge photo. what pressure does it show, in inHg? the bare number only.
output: -22.5
